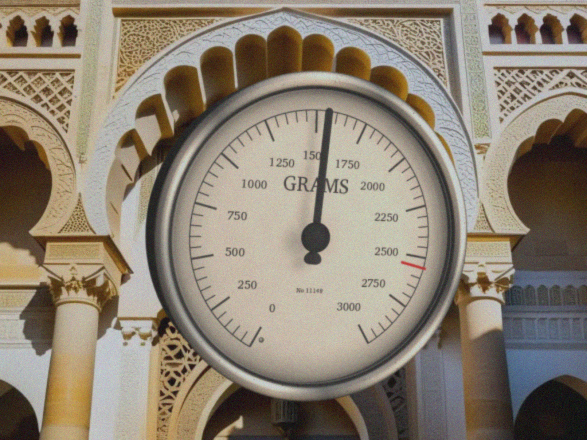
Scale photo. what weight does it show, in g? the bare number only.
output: 1550
